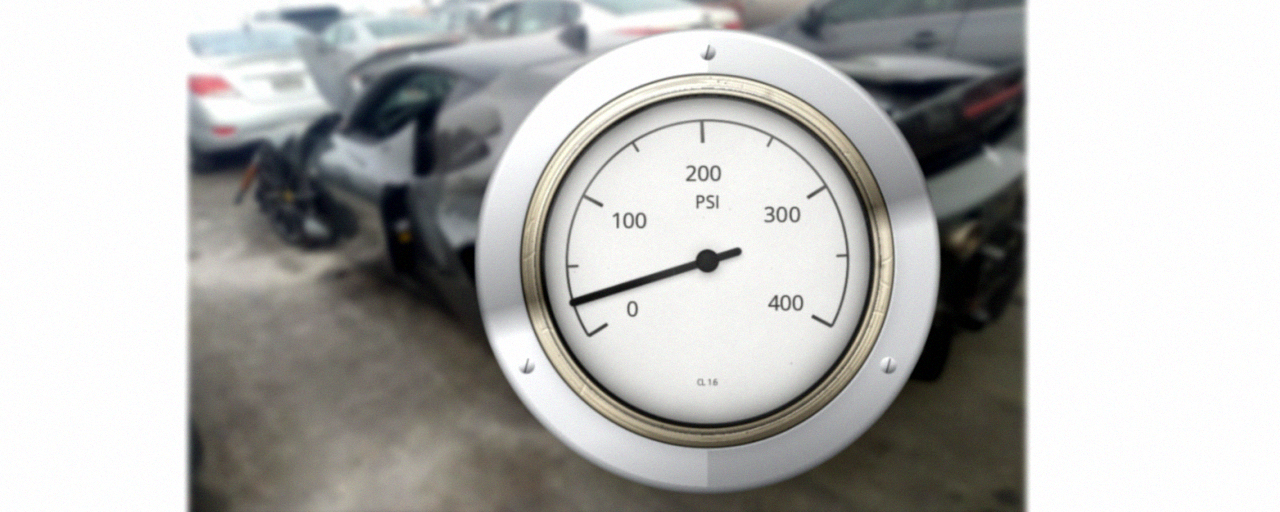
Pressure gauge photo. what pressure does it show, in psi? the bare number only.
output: 25
